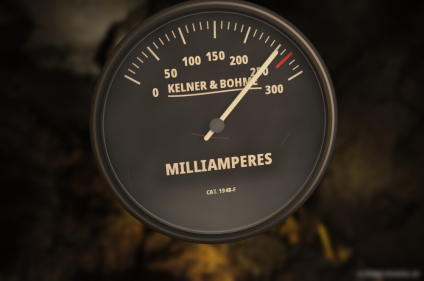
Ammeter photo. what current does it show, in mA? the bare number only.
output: 250
